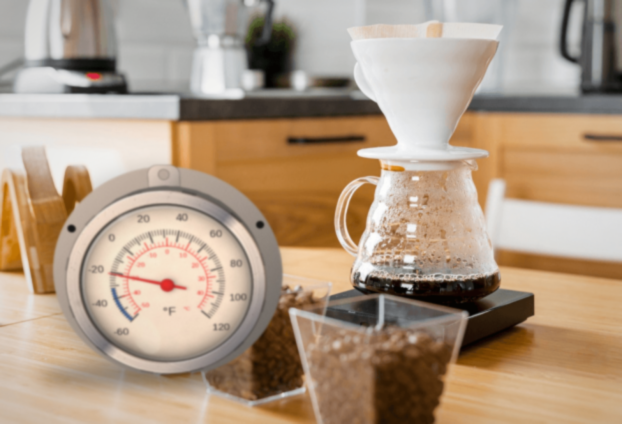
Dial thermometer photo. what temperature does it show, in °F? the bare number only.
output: -20
